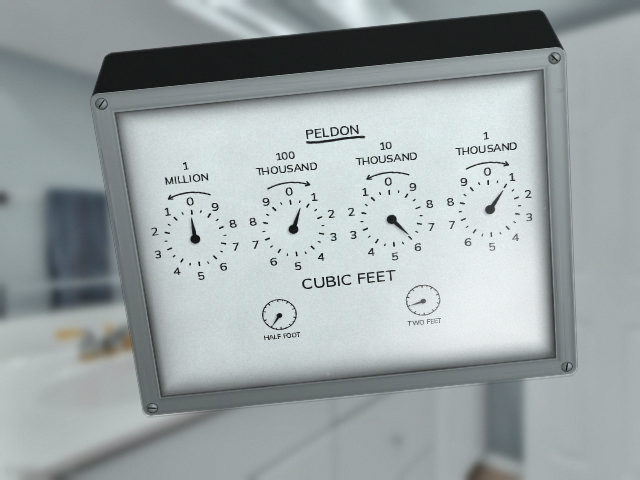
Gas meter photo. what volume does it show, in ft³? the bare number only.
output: 6100
